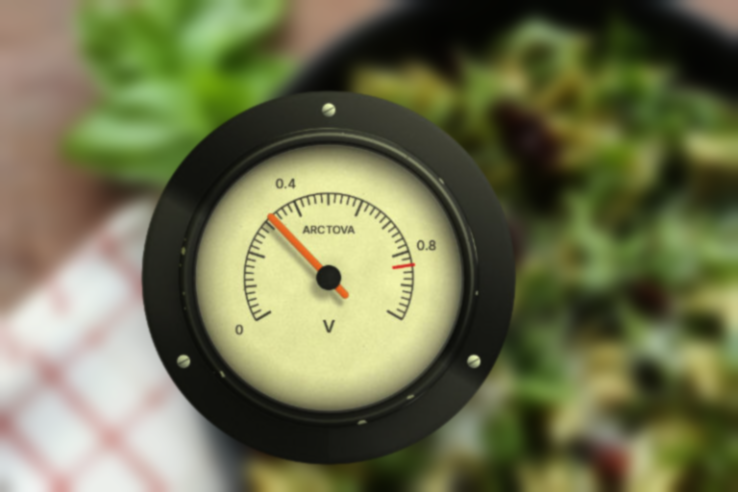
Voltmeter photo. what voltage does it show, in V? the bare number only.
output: 0.32
